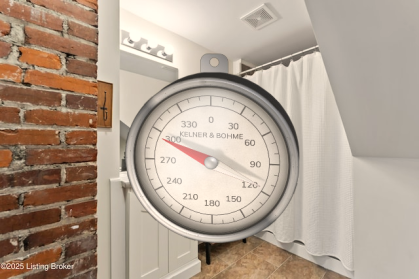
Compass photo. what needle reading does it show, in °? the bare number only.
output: 295
